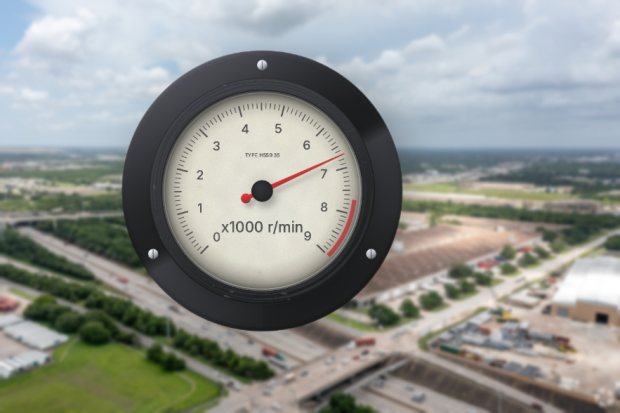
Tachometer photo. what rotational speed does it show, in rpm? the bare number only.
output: 6700
